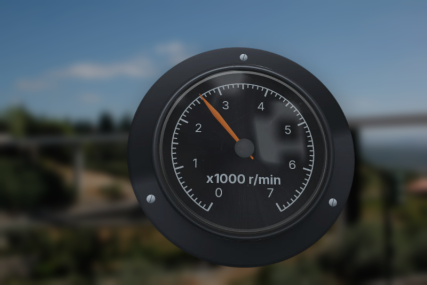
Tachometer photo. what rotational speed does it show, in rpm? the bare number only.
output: 2600
